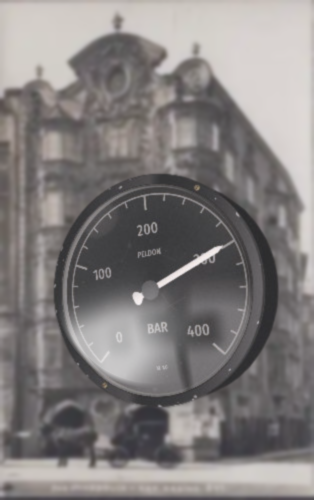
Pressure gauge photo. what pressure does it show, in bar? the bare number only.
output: 300
